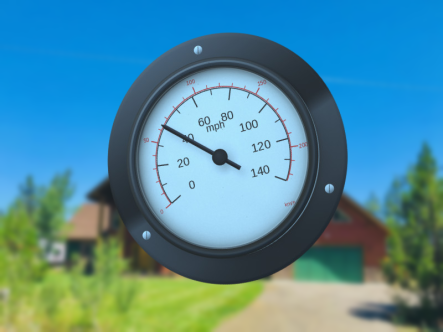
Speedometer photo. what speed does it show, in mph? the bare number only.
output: 40
